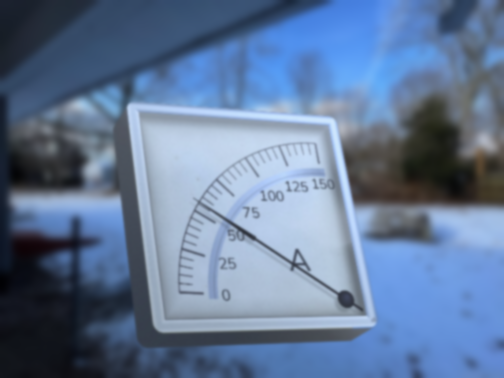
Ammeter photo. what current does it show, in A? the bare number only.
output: 55
